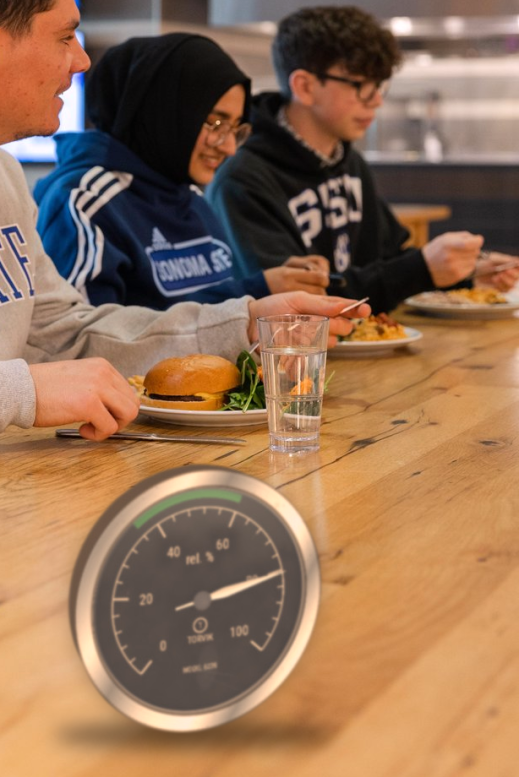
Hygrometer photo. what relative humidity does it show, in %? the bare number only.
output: 80
